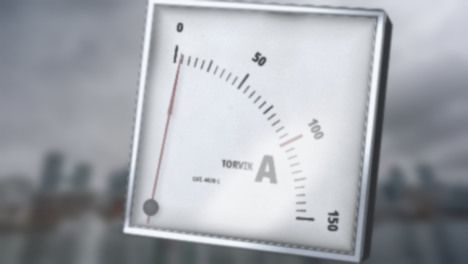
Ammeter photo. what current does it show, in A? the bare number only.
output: 5
